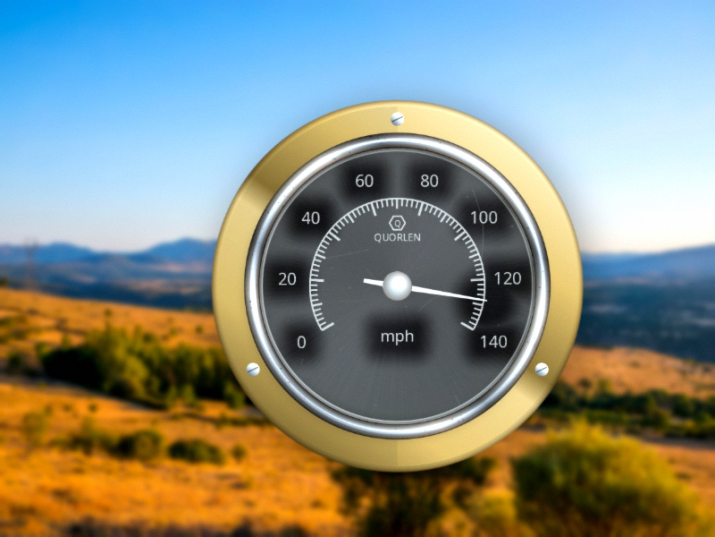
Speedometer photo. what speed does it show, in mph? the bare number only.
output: 128
